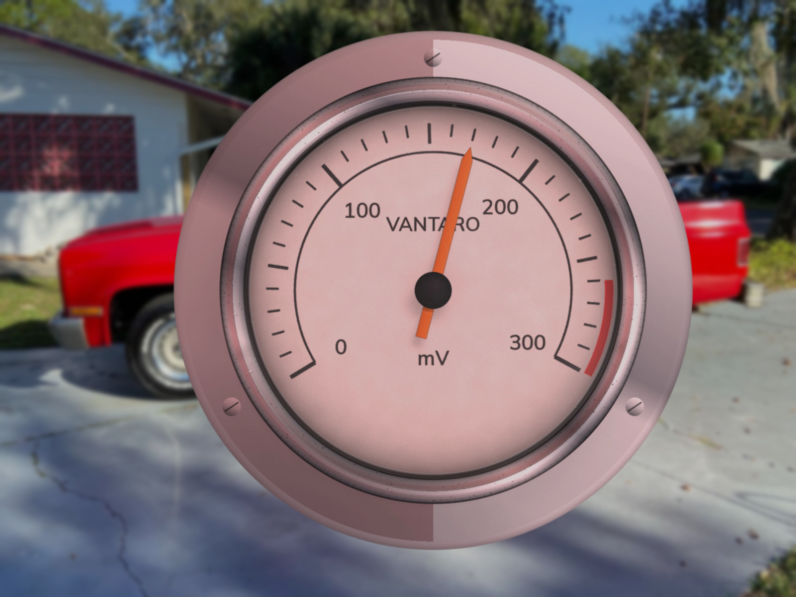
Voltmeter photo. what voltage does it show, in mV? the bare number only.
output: 170
